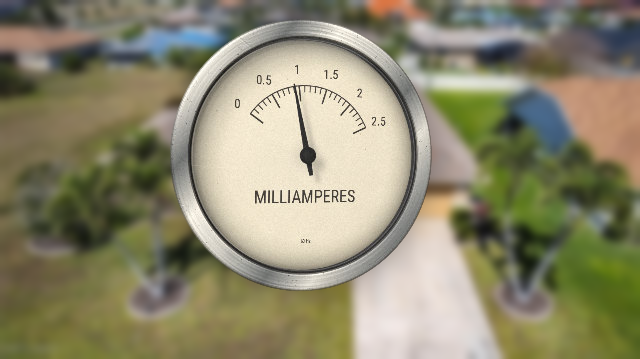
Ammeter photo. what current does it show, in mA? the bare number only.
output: 0.9
